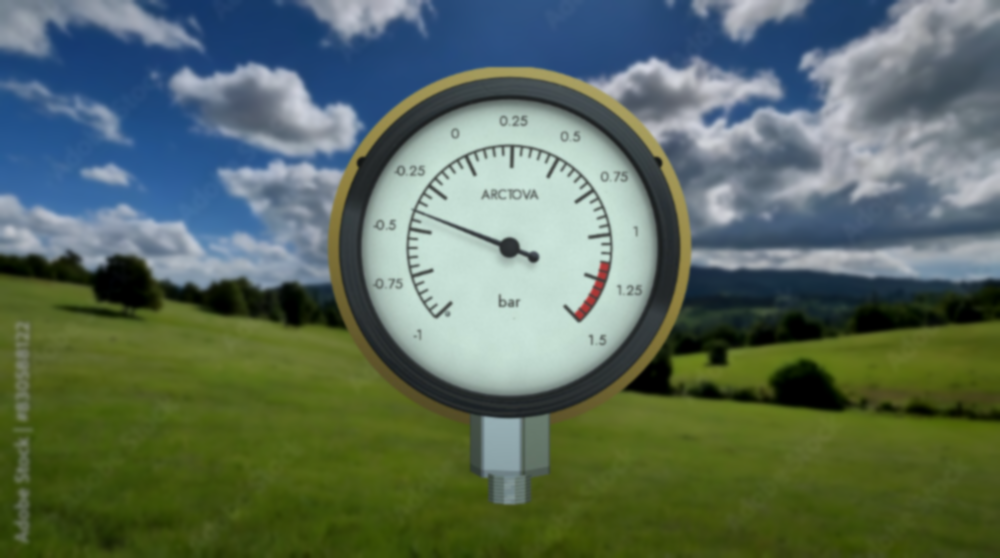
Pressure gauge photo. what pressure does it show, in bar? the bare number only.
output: -0.4
